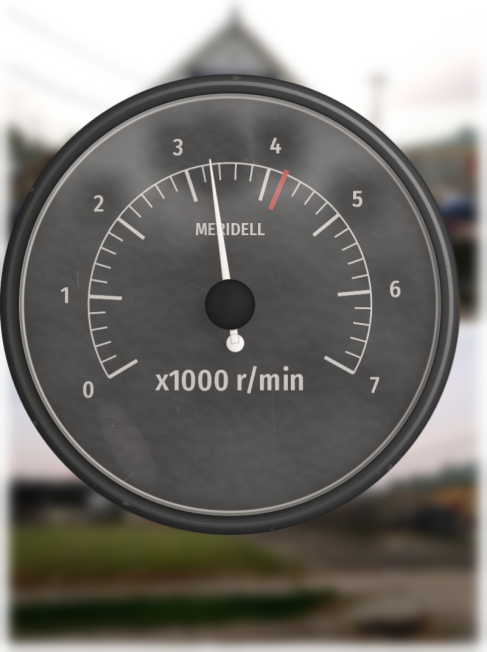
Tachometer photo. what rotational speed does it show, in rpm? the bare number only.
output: 3300
